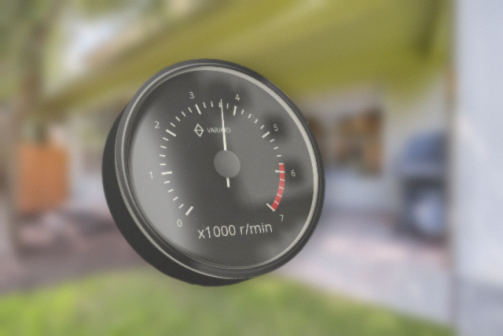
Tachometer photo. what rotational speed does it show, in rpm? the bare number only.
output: 3600
